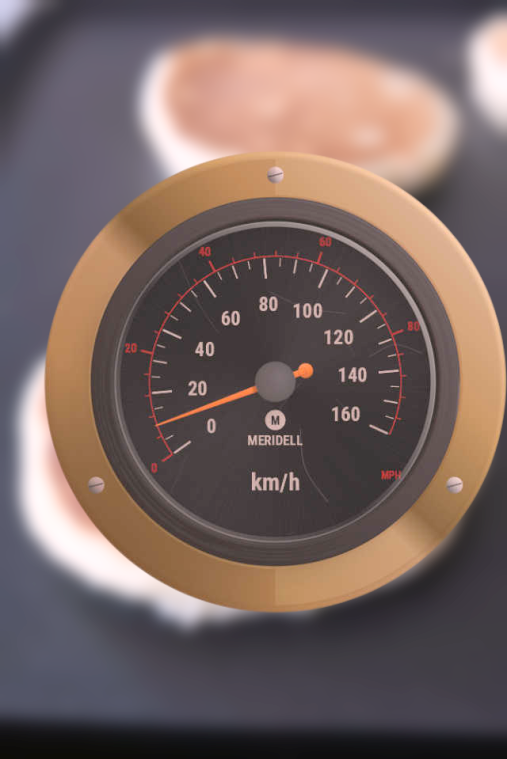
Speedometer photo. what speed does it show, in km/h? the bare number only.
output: 10
